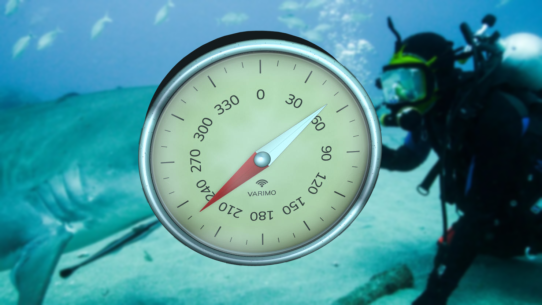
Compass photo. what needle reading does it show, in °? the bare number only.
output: 230
